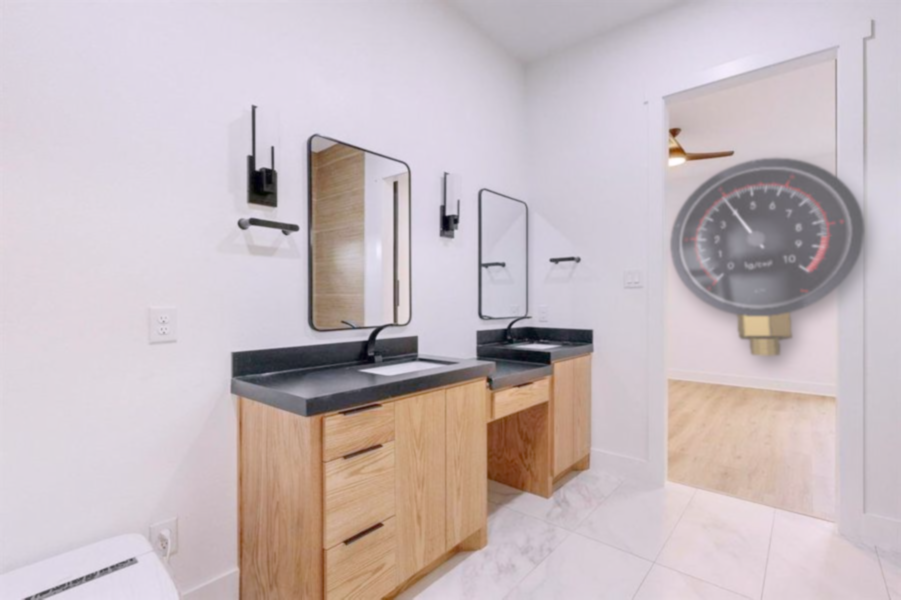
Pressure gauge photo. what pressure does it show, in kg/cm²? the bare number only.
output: 4
